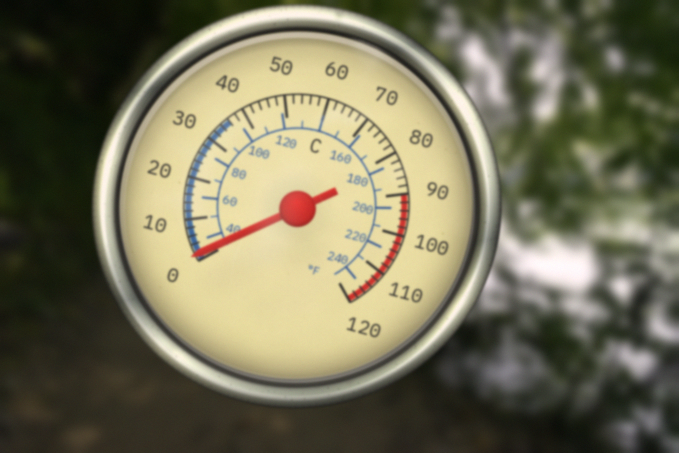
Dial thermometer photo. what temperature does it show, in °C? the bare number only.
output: 2
